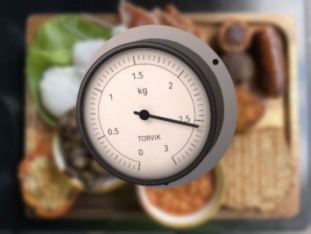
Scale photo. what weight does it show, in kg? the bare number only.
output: 2.55
